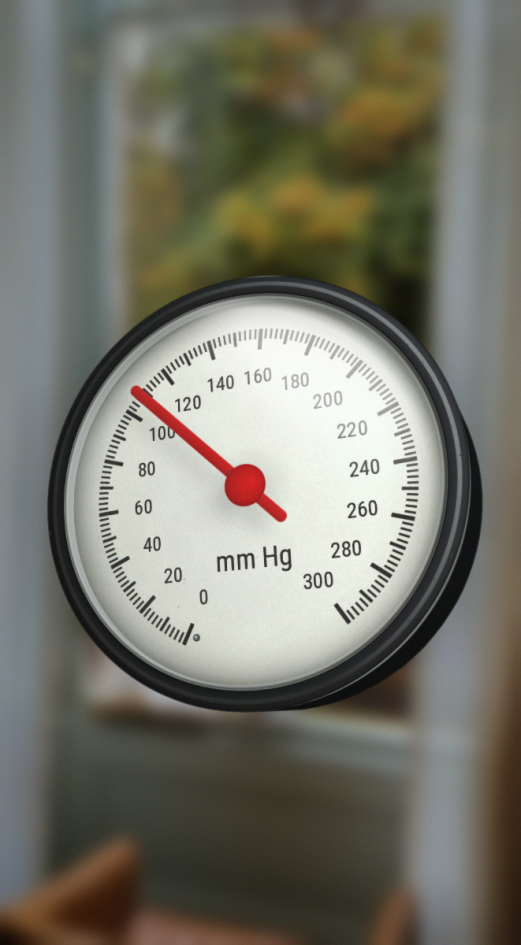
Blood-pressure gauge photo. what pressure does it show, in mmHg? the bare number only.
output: 108
